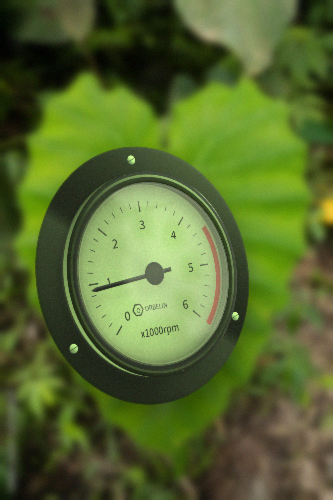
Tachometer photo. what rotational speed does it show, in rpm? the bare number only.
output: 900
